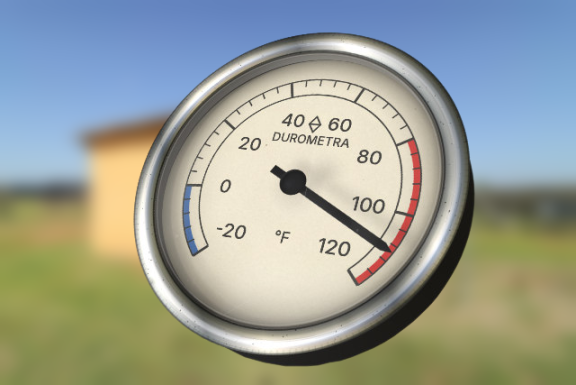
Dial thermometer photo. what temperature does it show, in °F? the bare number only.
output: 110
